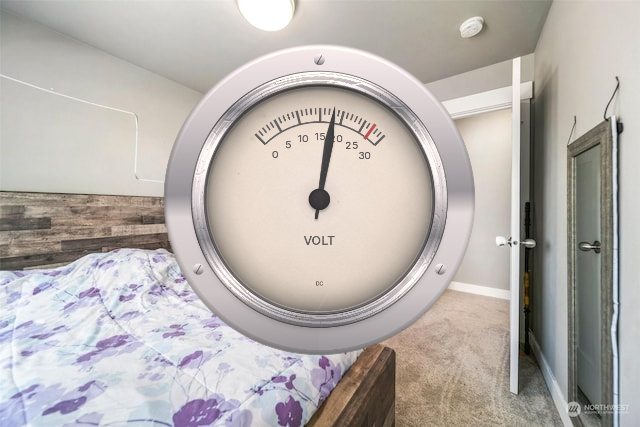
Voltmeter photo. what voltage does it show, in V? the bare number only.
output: 18
